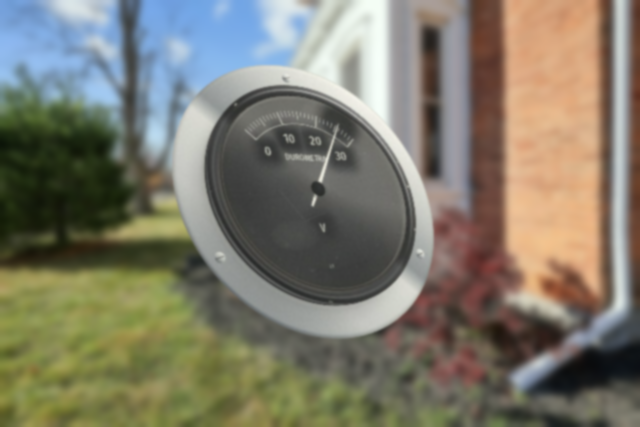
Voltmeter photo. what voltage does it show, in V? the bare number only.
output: 25
